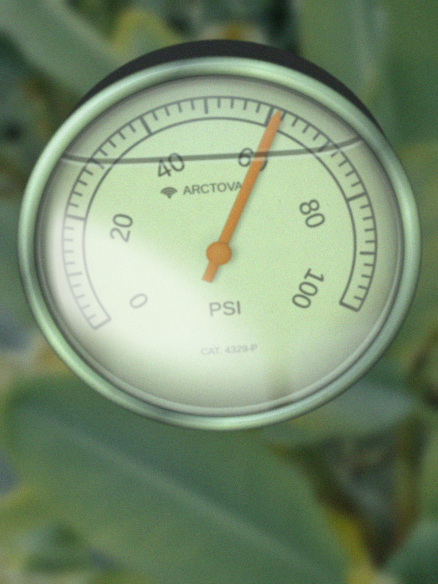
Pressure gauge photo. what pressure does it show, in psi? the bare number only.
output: 61
